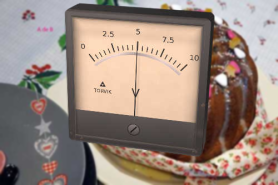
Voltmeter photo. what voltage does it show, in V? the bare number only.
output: 5
